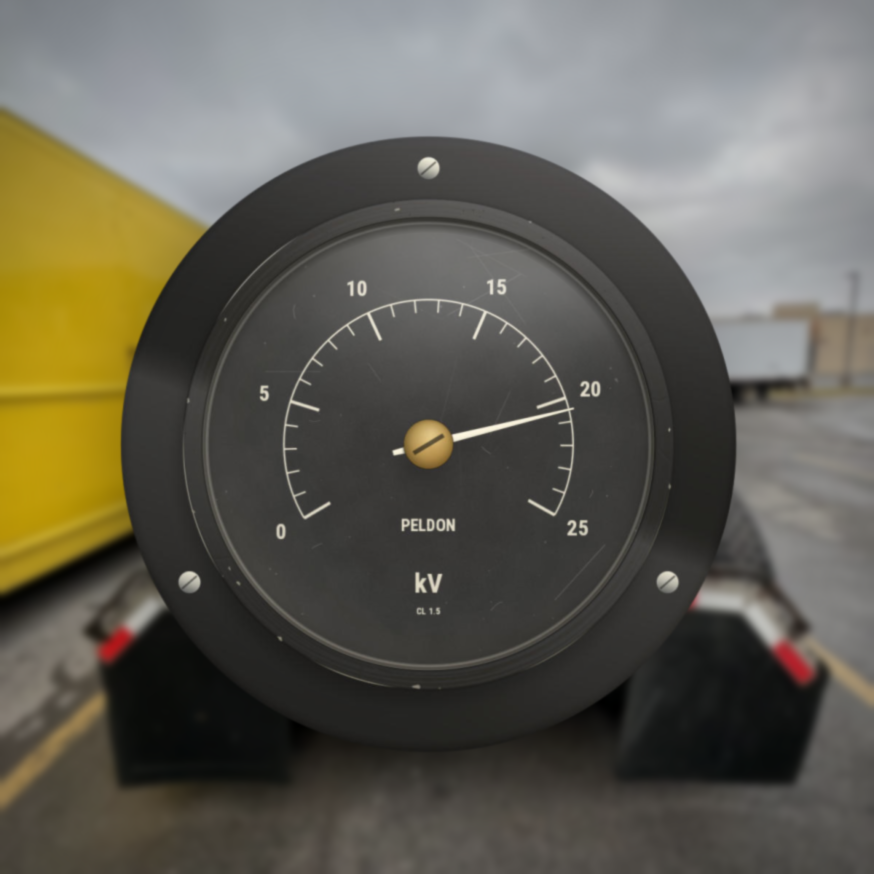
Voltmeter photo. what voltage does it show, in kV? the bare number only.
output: 20.5
